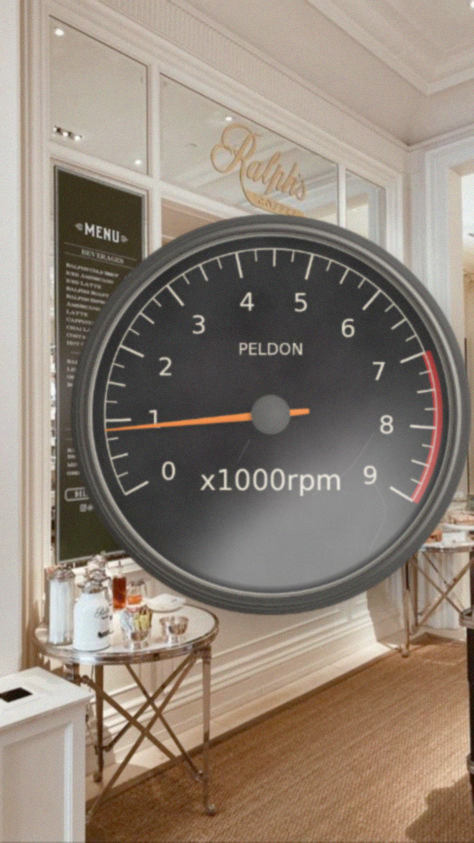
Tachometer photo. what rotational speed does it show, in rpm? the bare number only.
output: 875
